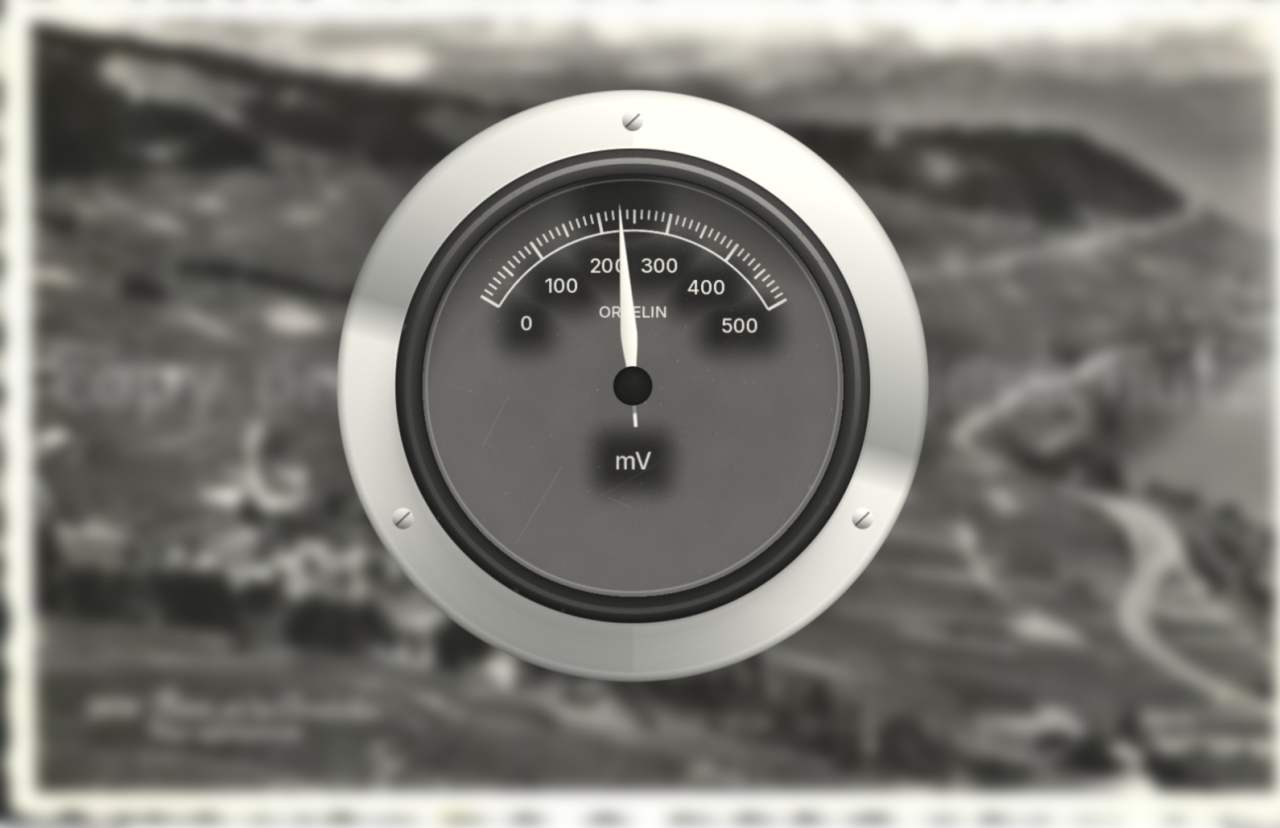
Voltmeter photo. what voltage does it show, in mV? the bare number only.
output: 230
